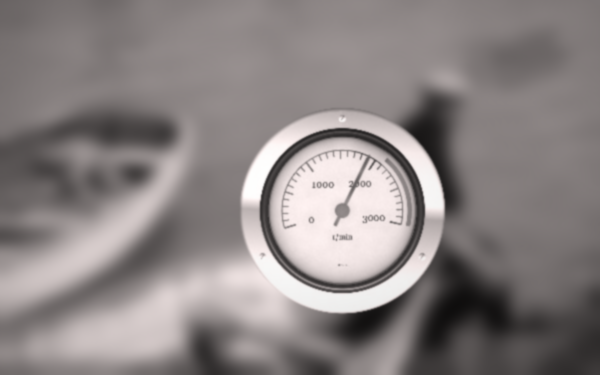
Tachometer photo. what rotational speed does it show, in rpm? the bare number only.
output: 1900
